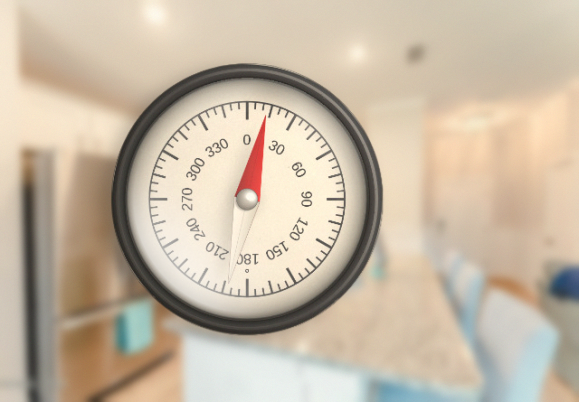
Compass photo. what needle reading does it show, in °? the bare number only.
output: 12.5
